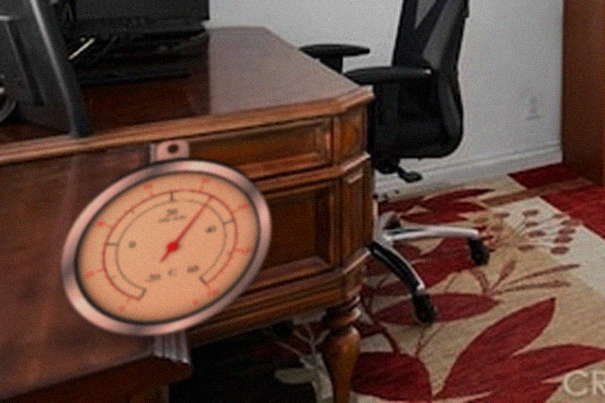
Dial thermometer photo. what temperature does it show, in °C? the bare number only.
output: 30
